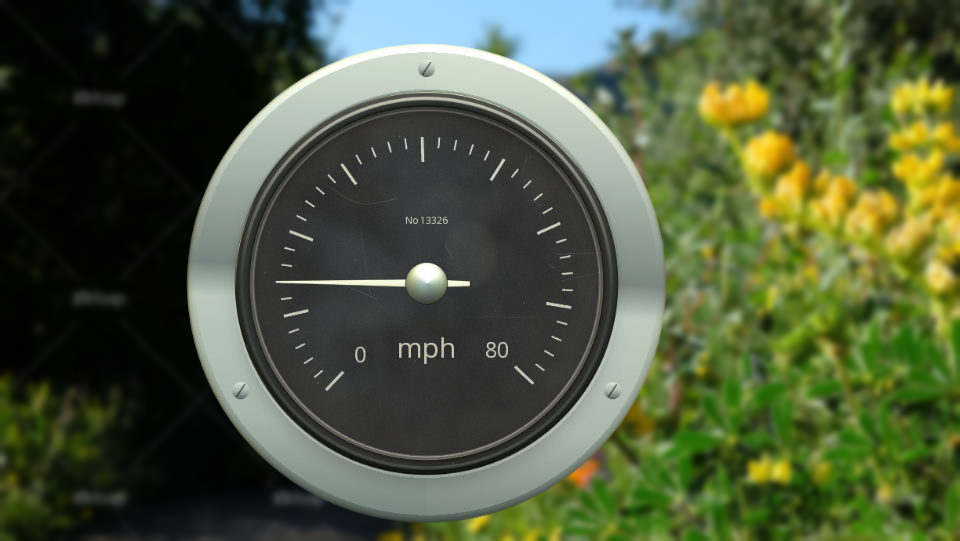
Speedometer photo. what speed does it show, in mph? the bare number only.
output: 14
